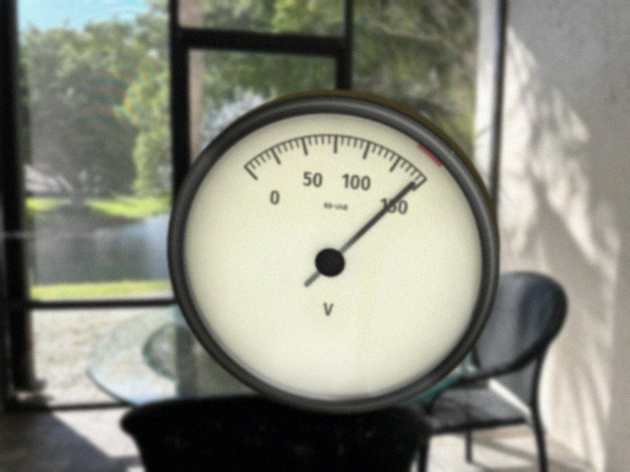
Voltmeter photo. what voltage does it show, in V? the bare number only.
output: 145
